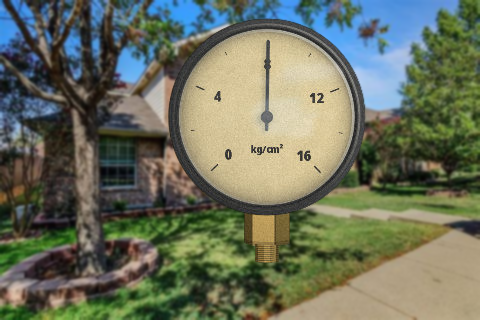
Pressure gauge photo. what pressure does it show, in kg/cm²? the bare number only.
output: 8
